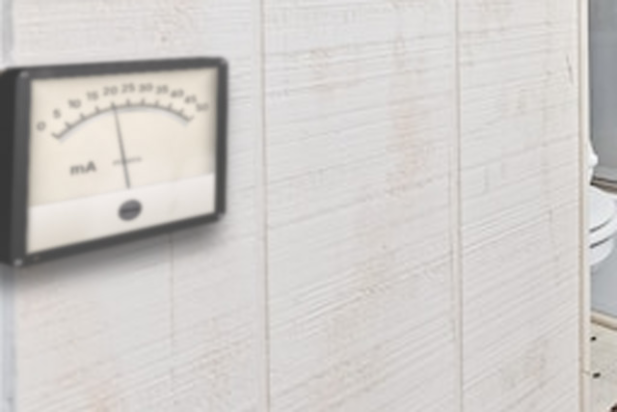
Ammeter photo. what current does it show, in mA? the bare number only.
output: 20
